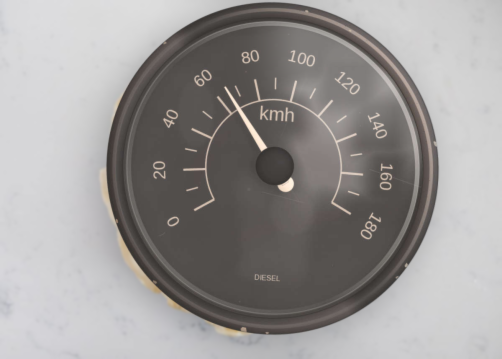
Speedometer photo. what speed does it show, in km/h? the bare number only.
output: 65
